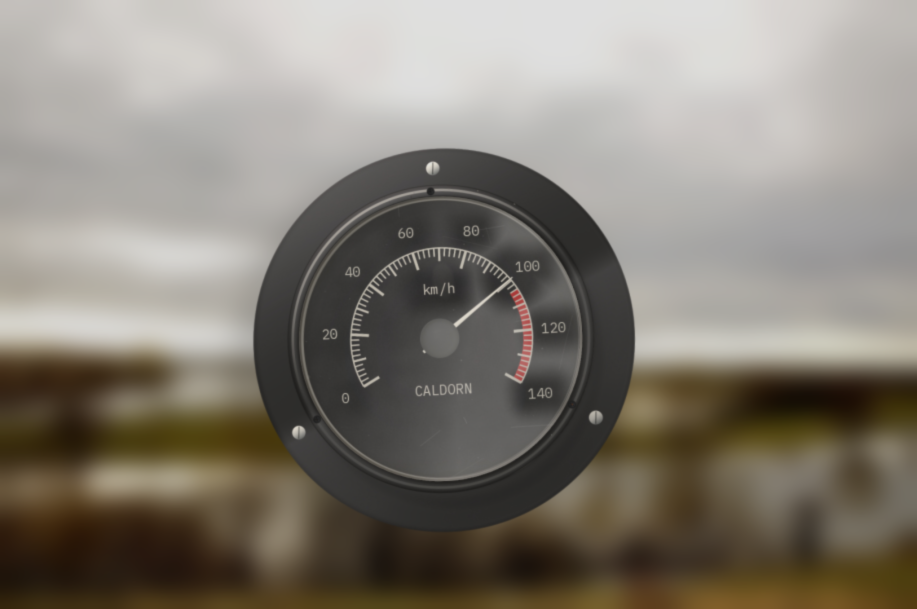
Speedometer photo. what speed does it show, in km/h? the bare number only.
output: 100
